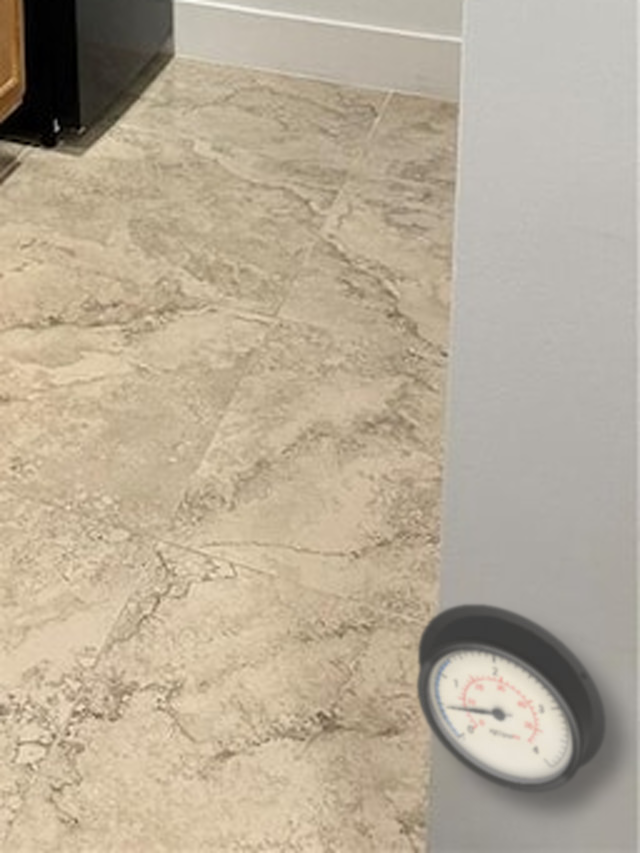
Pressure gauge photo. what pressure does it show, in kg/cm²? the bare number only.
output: 0.5
